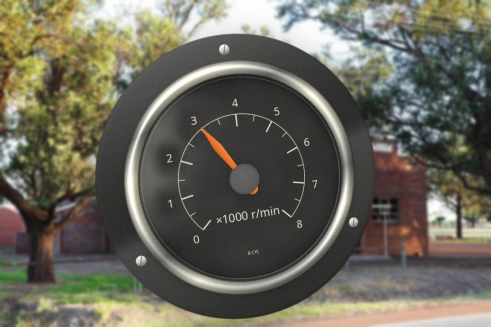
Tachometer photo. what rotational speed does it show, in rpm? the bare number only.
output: 3000
